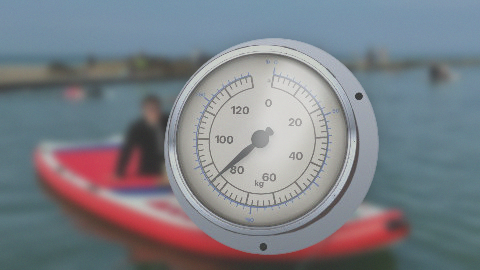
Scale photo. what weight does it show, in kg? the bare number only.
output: 84
